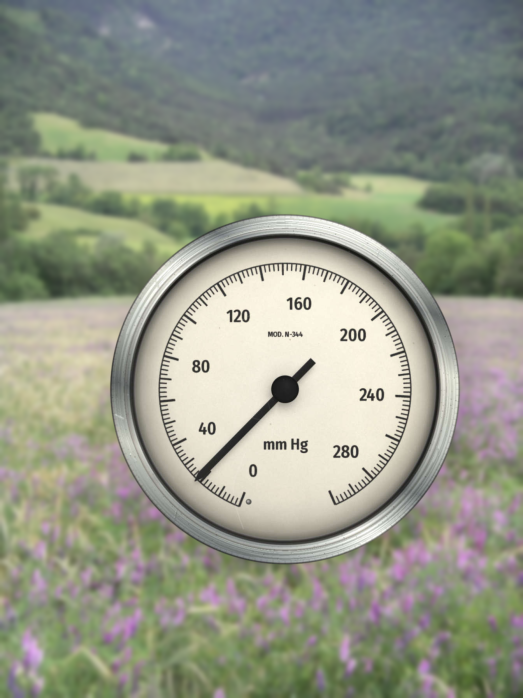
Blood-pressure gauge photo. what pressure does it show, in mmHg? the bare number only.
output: 22
